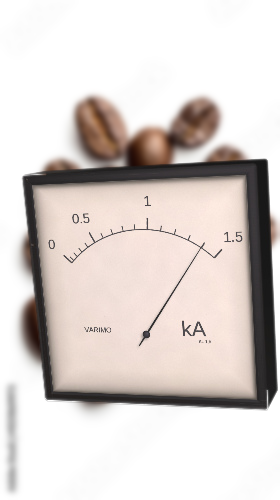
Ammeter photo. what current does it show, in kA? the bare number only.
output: 1.4
